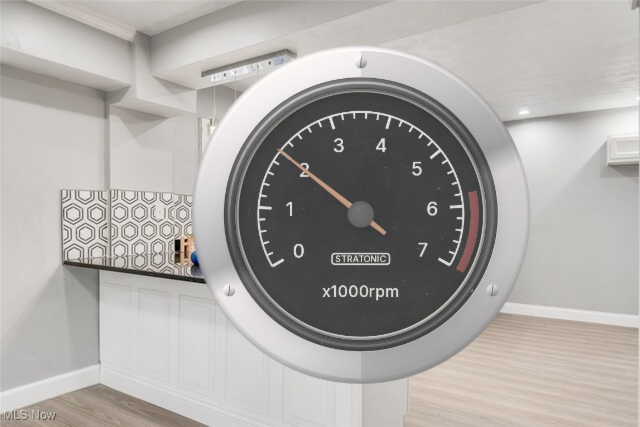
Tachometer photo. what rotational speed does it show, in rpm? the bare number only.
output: 2000
